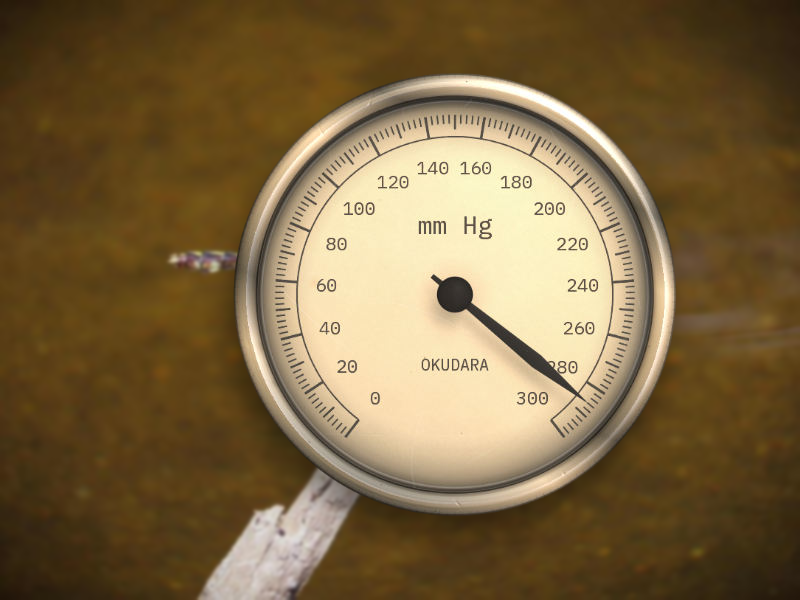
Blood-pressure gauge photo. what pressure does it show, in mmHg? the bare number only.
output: 286
